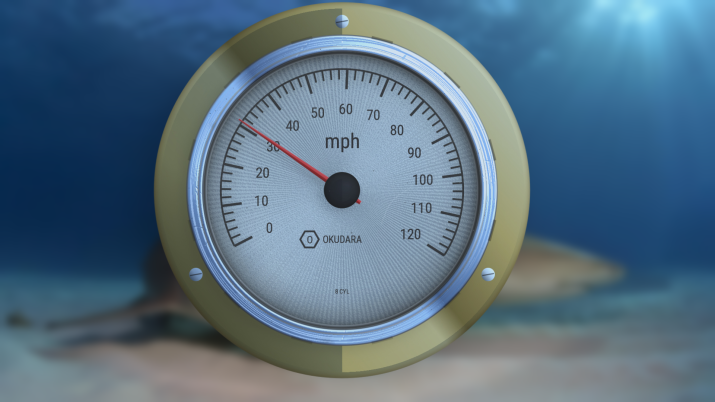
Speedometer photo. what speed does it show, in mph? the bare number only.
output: 31
